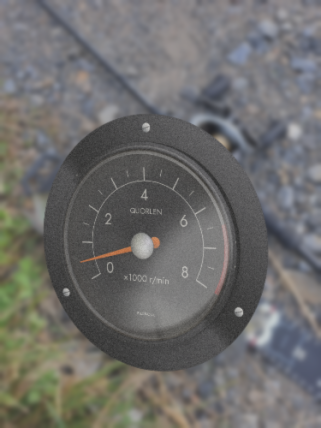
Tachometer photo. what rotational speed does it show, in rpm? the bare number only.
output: 500
